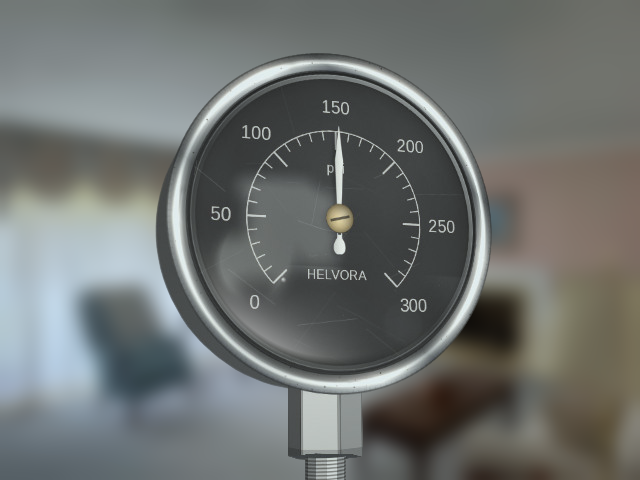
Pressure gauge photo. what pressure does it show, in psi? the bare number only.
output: 150
